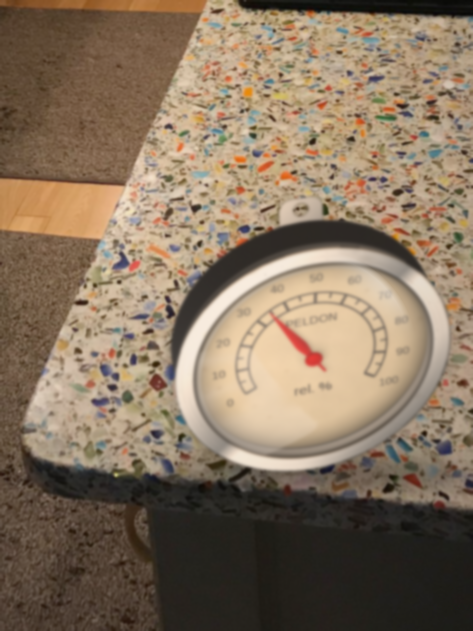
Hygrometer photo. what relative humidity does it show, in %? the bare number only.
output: 35
